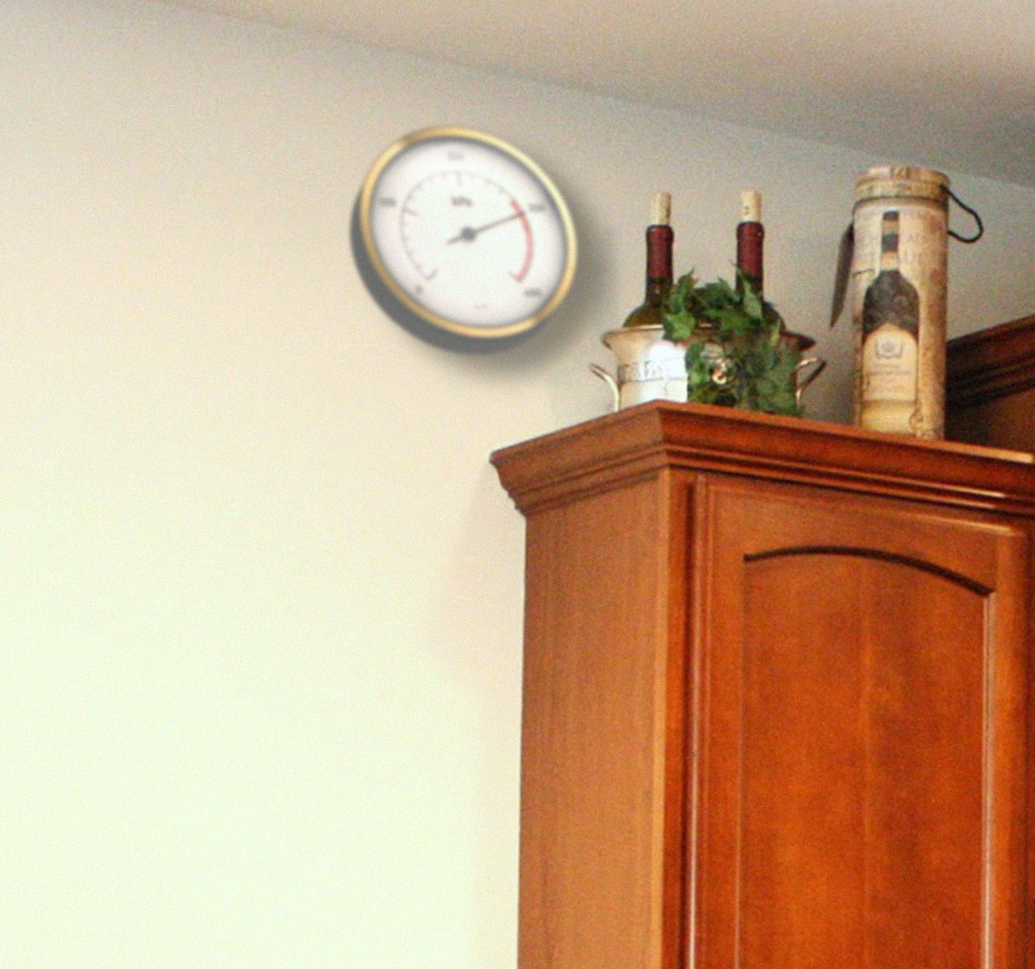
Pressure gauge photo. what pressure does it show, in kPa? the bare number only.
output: 300
